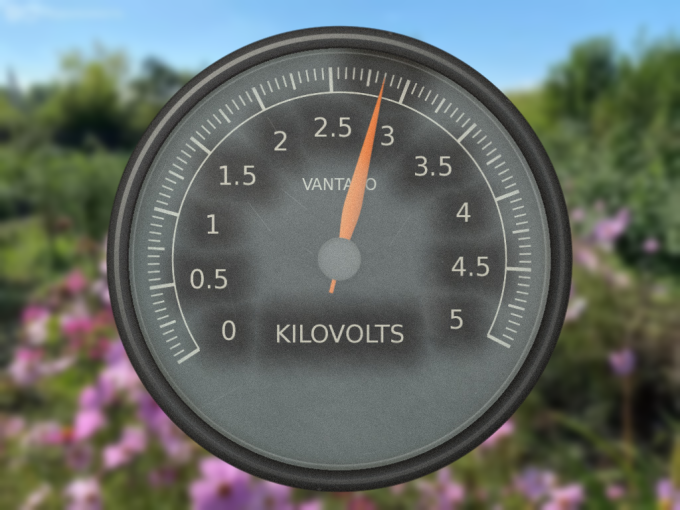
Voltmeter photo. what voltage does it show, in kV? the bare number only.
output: 2.85
